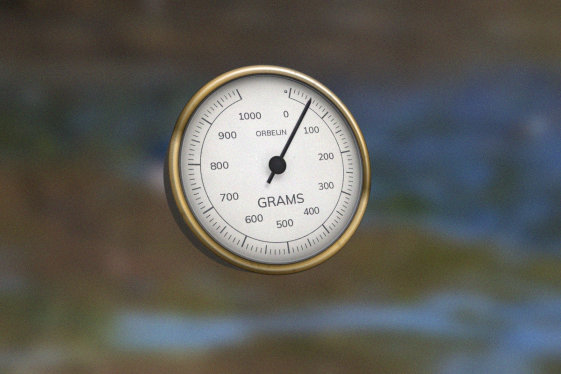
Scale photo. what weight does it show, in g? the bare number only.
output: 50
